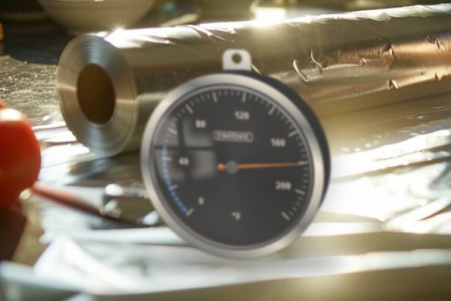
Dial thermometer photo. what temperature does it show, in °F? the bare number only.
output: 180
